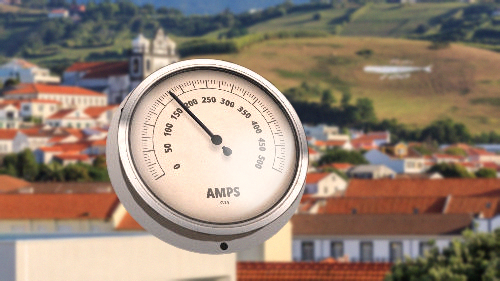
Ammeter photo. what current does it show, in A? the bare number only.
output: 175
